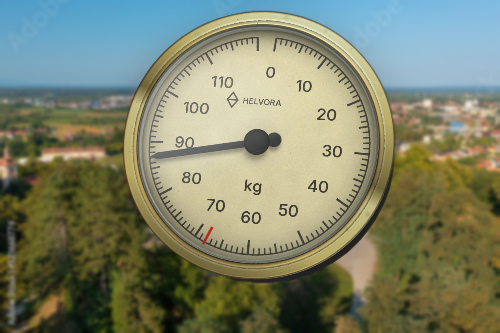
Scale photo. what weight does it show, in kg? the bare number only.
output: 87
